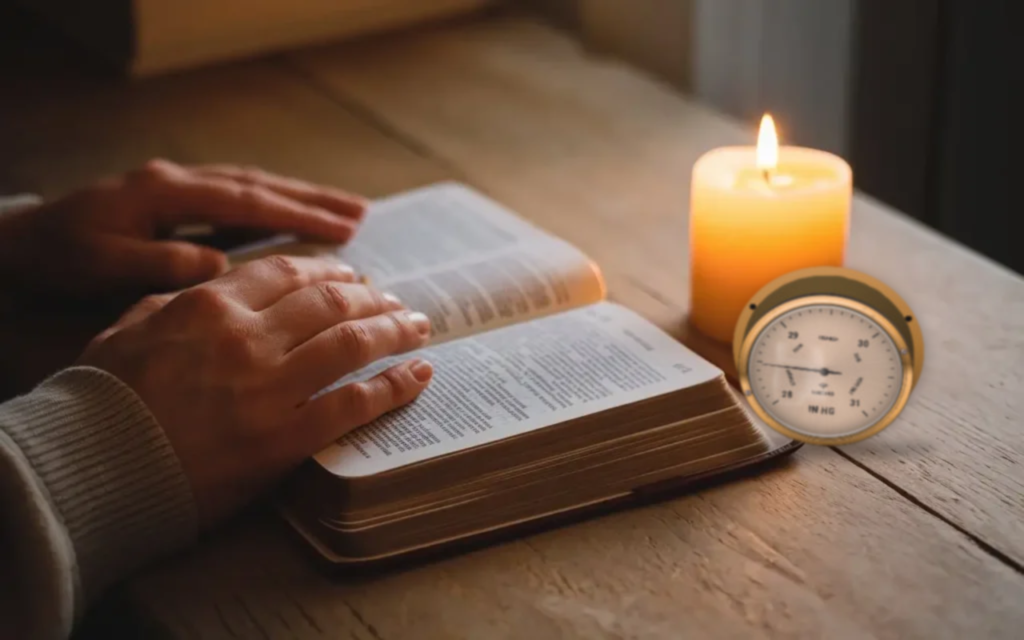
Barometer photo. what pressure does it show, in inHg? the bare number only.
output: 28.5
